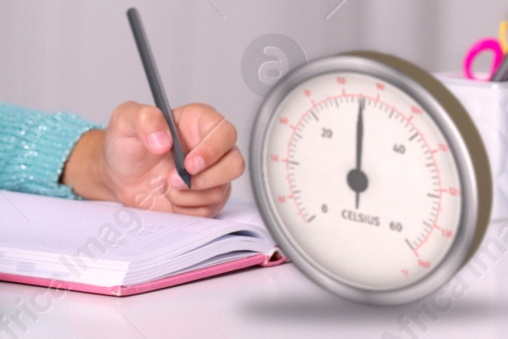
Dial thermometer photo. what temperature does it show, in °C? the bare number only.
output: 30
